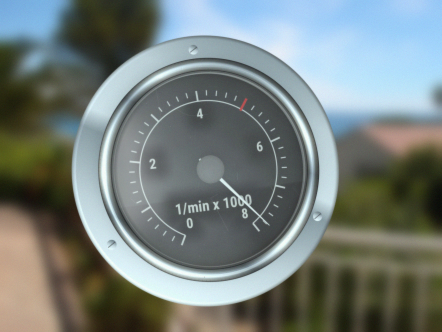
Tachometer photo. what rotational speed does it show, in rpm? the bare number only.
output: 7800
